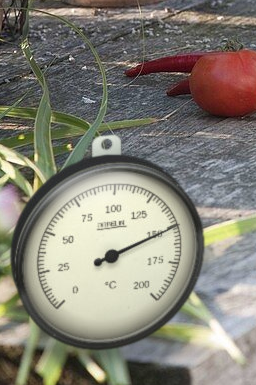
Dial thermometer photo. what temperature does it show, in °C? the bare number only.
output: 150
